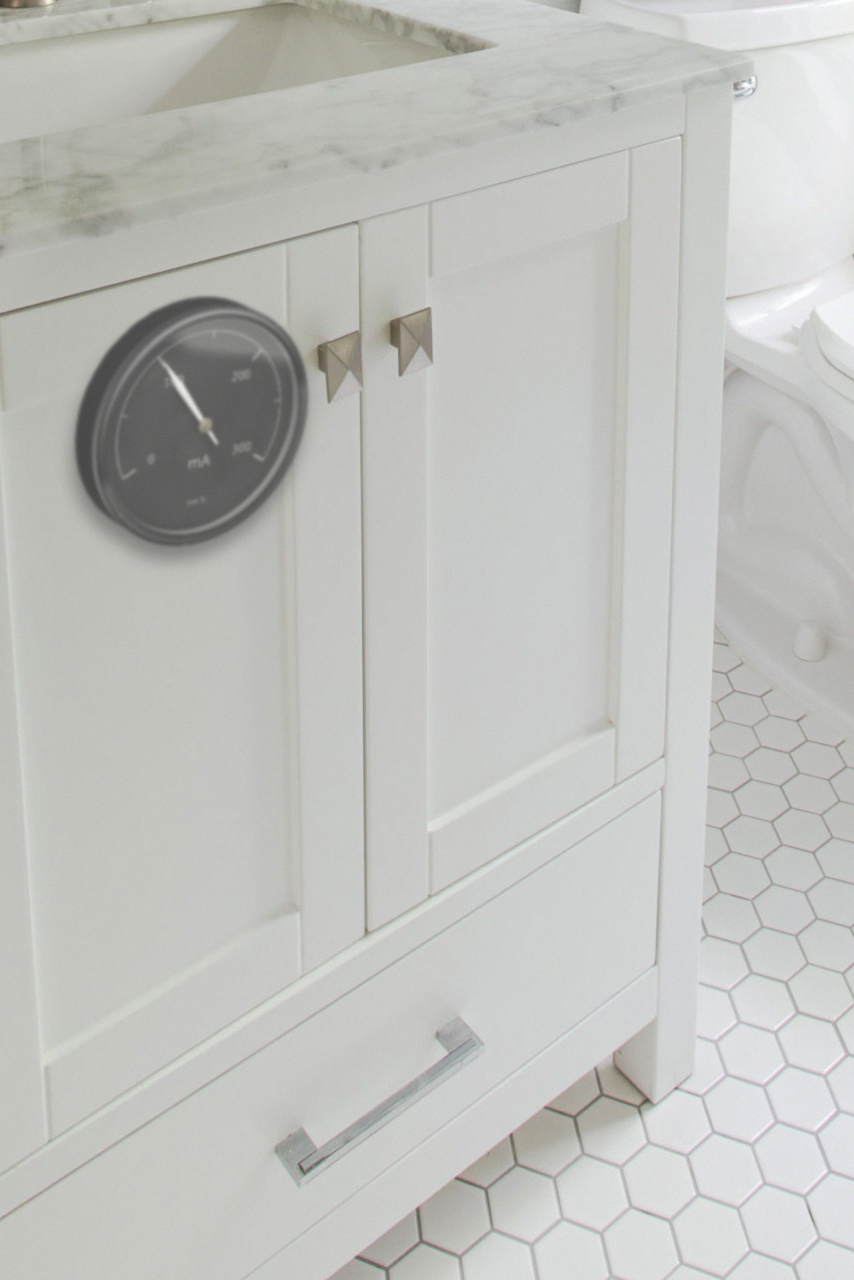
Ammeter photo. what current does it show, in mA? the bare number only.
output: 100
